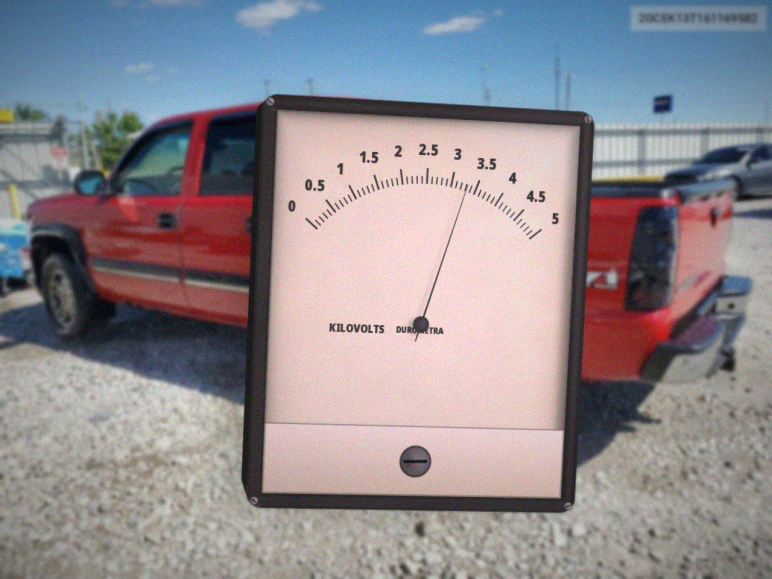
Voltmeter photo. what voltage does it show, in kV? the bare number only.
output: 3.3
